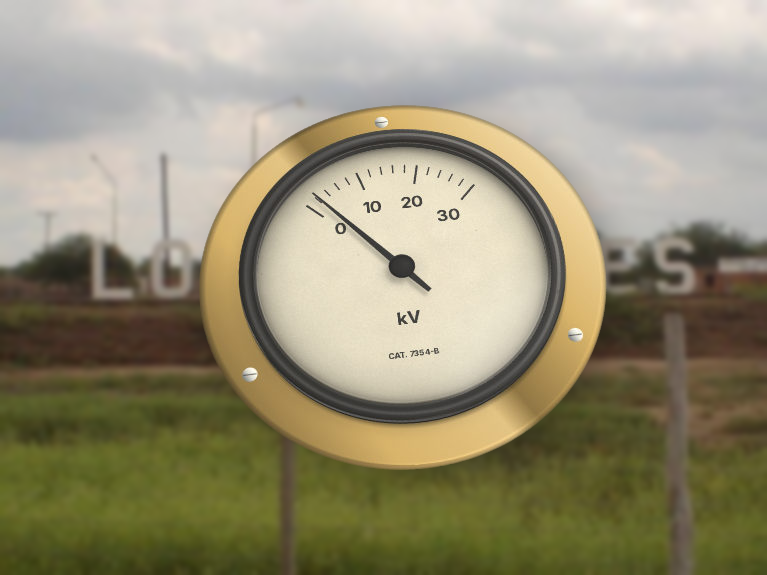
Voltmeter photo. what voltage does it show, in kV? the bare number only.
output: 2
